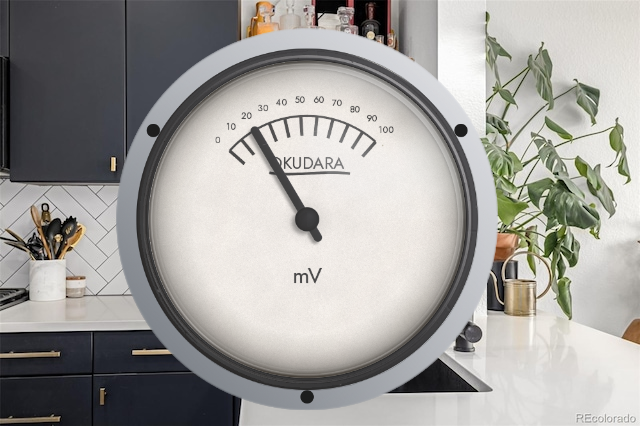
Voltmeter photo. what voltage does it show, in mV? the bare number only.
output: 20
